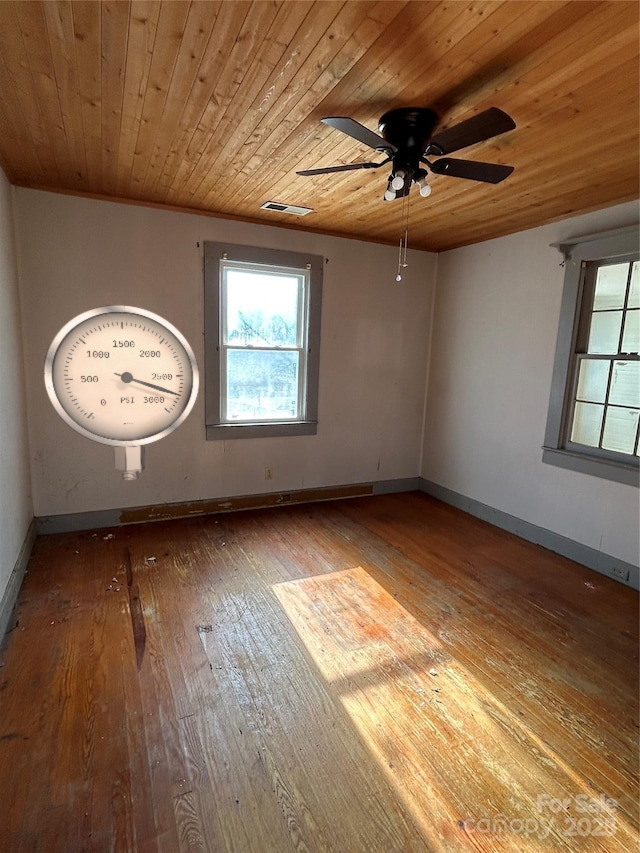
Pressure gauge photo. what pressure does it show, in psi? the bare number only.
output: 2750
